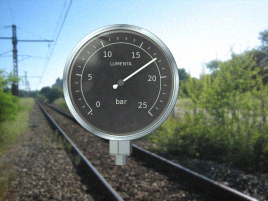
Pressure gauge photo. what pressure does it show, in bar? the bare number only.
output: 17.5
